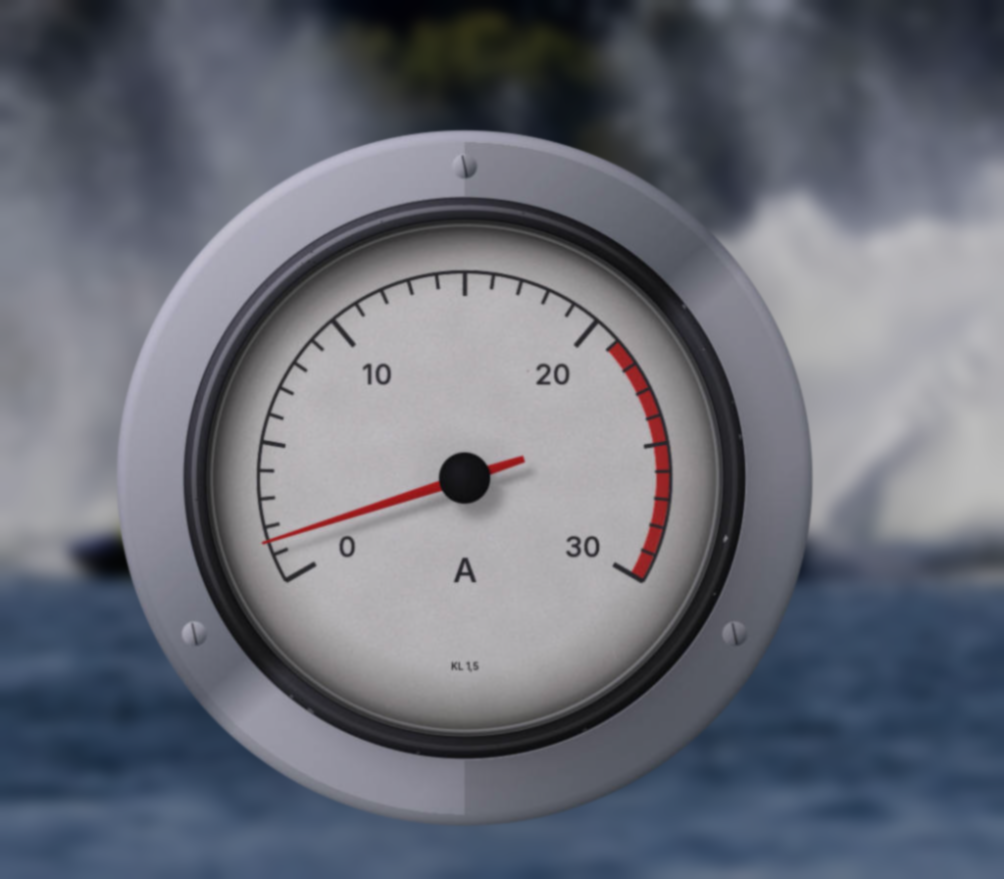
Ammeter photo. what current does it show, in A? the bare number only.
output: 1.5
